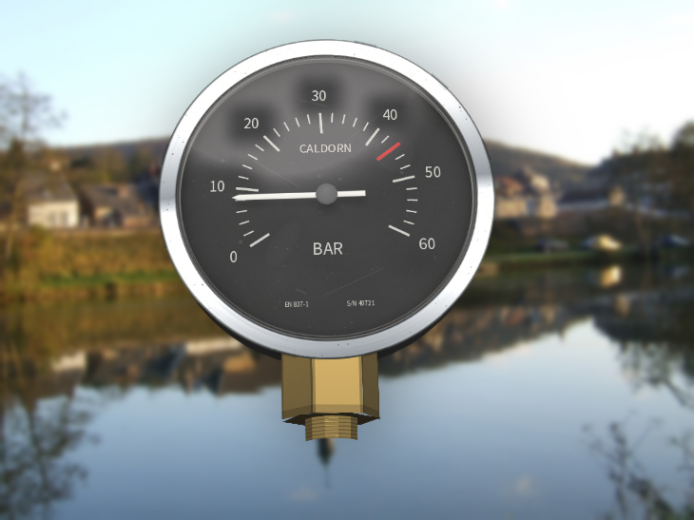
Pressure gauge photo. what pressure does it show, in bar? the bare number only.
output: 8
